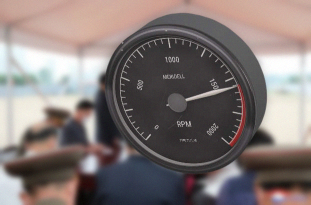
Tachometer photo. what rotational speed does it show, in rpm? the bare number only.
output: 1550
